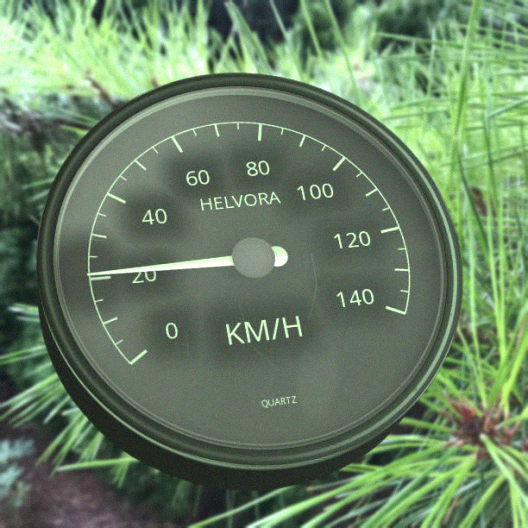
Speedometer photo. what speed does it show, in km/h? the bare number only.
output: 20
